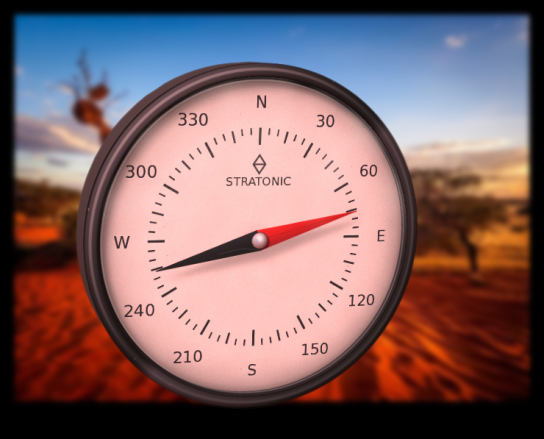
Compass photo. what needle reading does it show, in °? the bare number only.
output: 75
